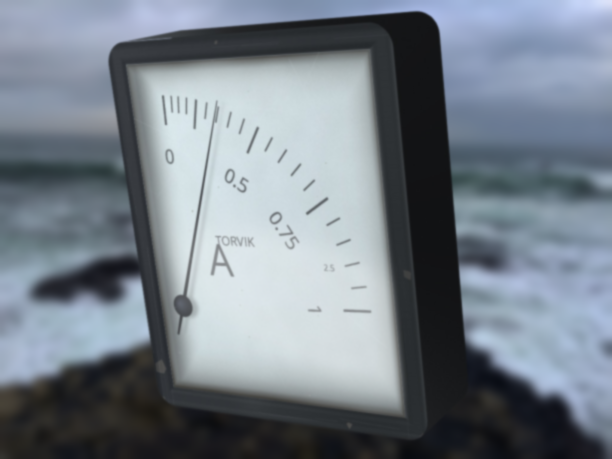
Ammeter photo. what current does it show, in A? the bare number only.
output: 0.35
